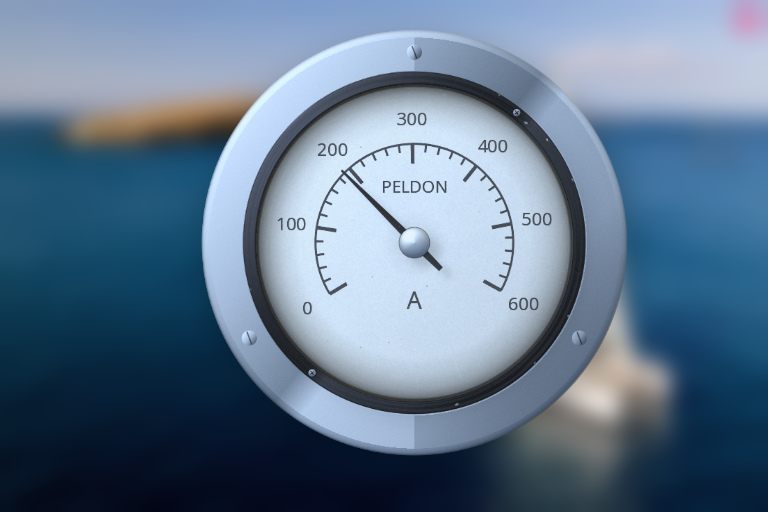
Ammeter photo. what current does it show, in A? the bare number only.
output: 190
